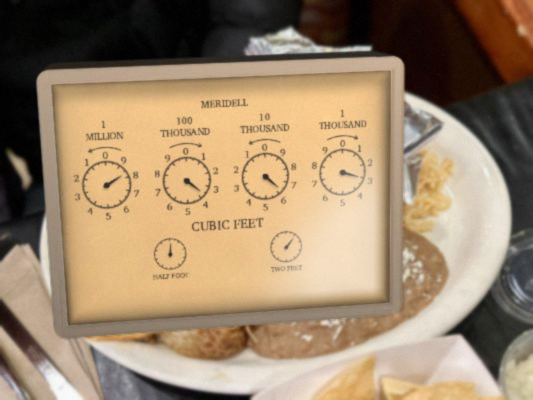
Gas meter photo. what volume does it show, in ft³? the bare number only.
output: 836300
